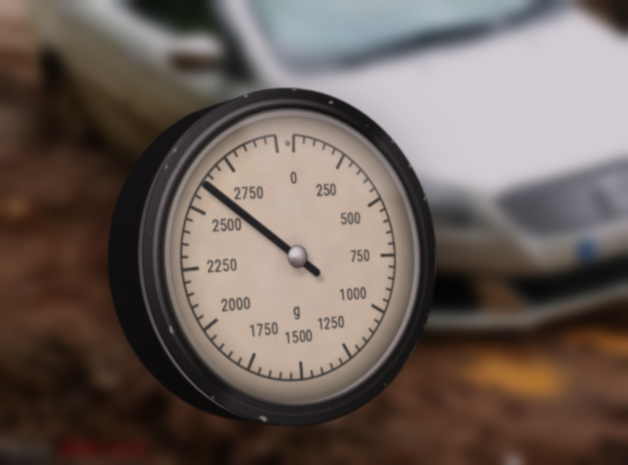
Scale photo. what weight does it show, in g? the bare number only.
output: 2600
